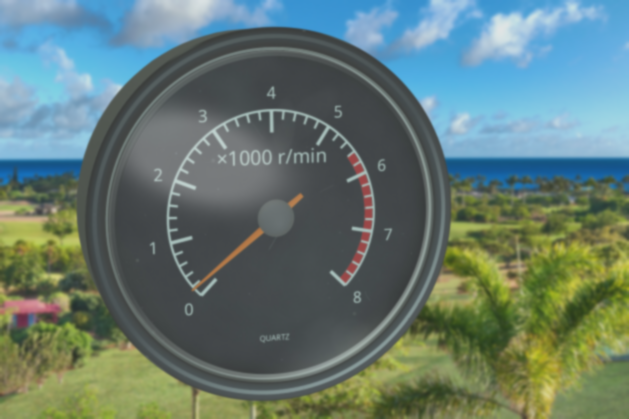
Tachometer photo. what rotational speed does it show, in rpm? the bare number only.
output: 200
